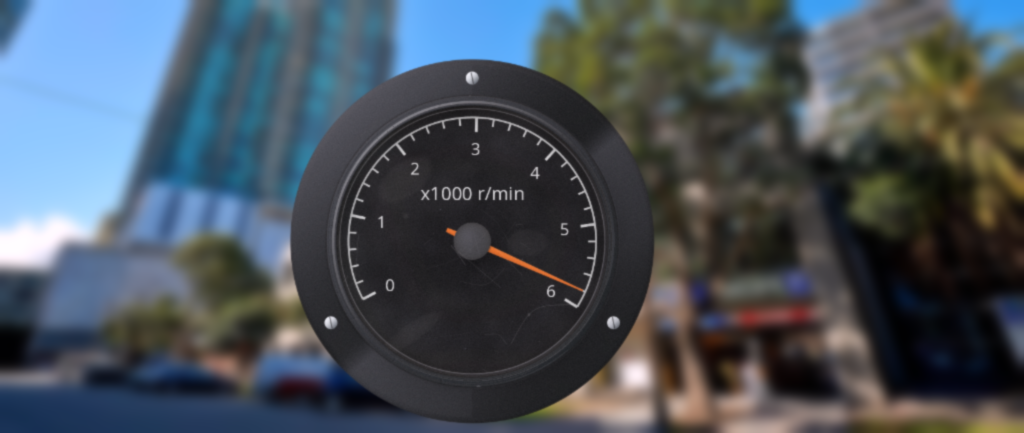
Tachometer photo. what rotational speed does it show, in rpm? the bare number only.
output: 5800
